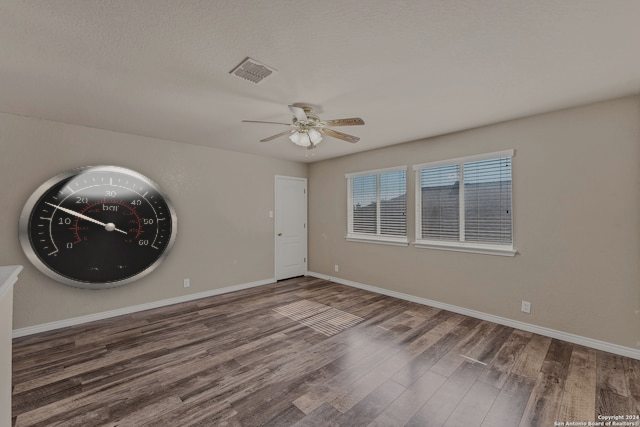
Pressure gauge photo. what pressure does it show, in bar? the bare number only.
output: 14
